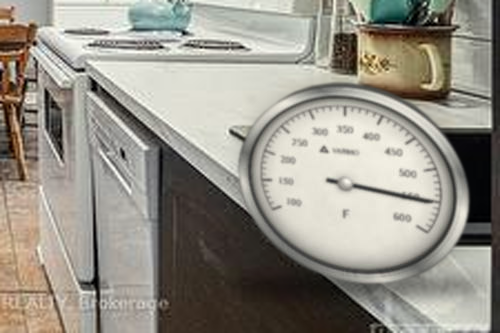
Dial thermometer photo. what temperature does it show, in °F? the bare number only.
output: 550
